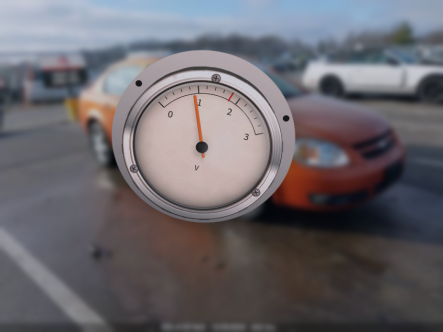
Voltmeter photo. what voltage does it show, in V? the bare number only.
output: 0.9
